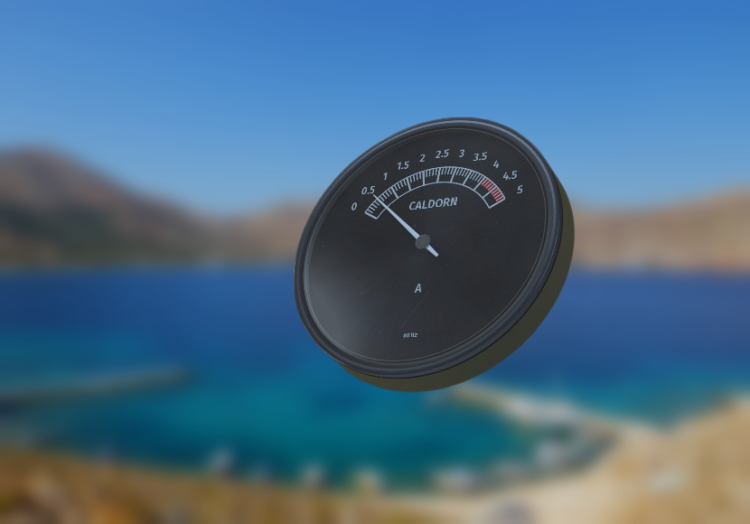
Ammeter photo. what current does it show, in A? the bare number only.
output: 0.5
